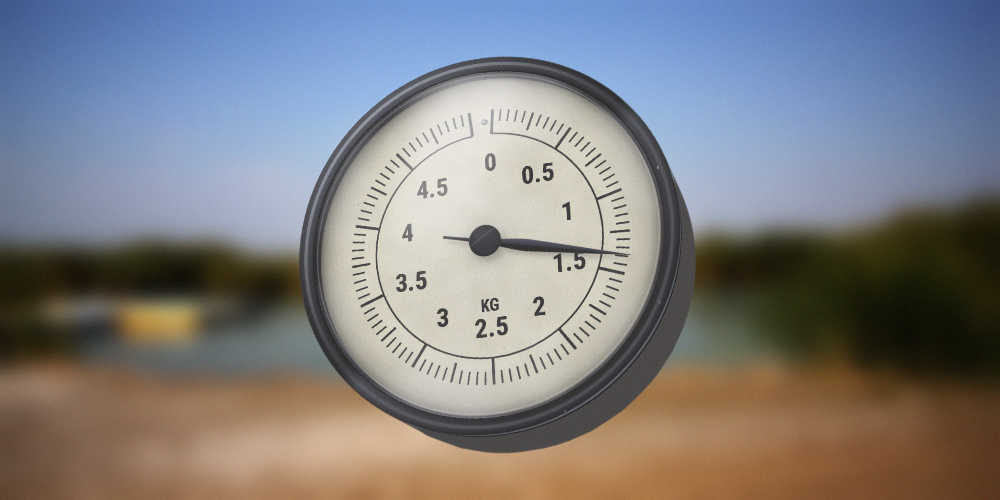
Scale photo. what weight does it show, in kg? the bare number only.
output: 1.4
